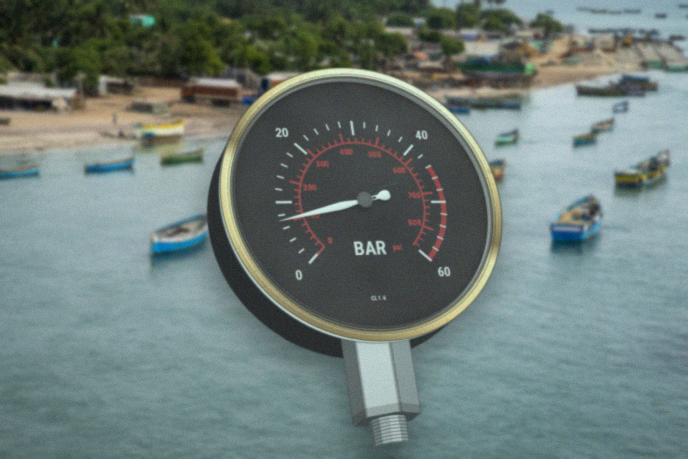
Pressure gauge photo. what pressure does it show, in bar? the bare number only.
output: 7
